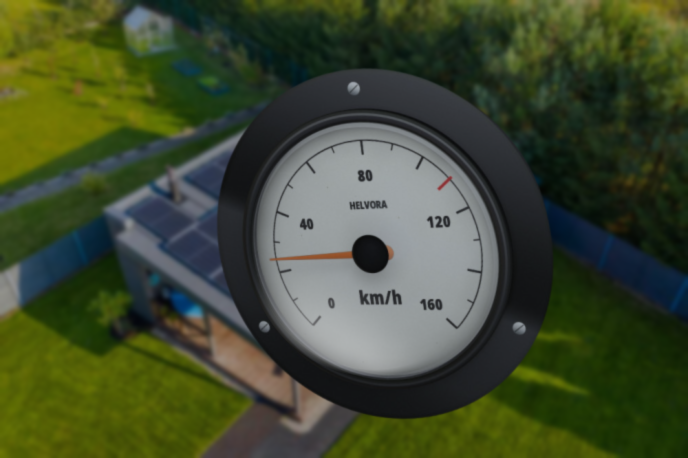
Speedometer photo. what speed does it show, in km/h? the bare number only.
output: 25
